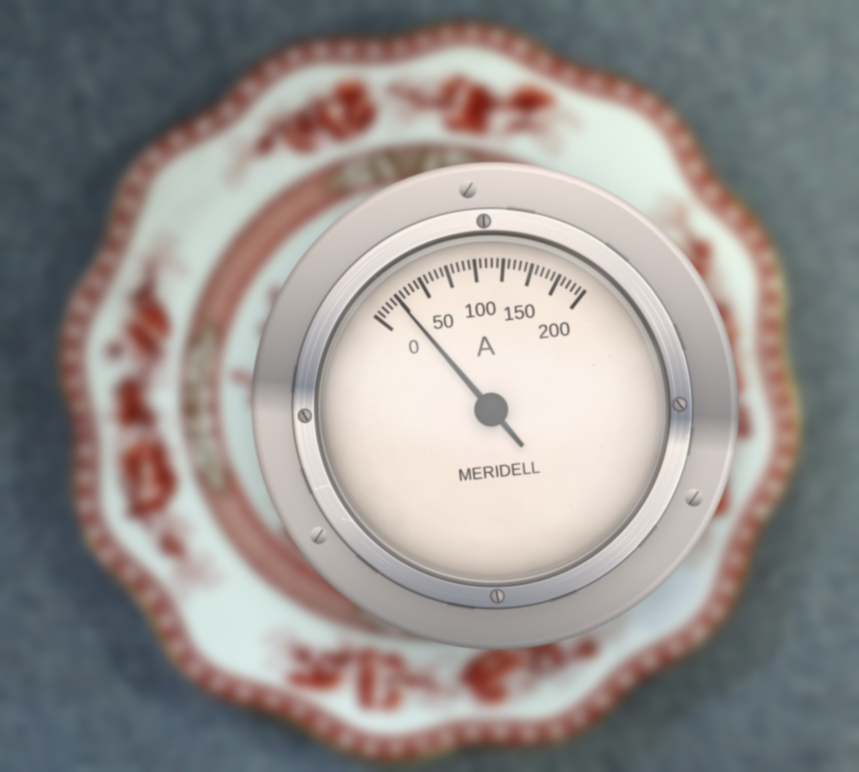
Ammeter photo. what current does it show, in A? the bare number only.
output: 25
